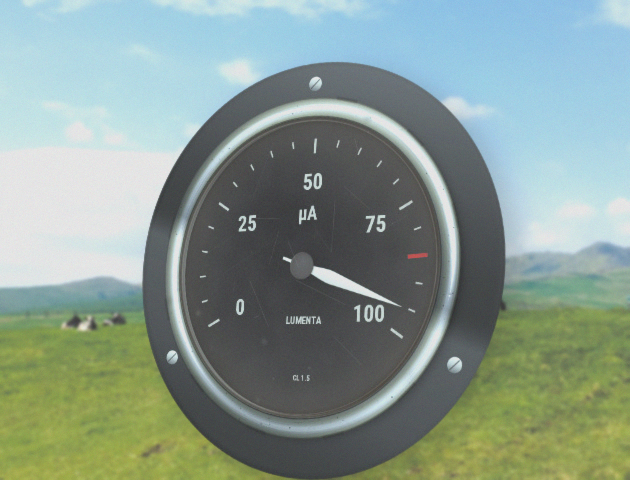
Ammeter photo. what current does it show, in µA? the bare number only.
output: 95
